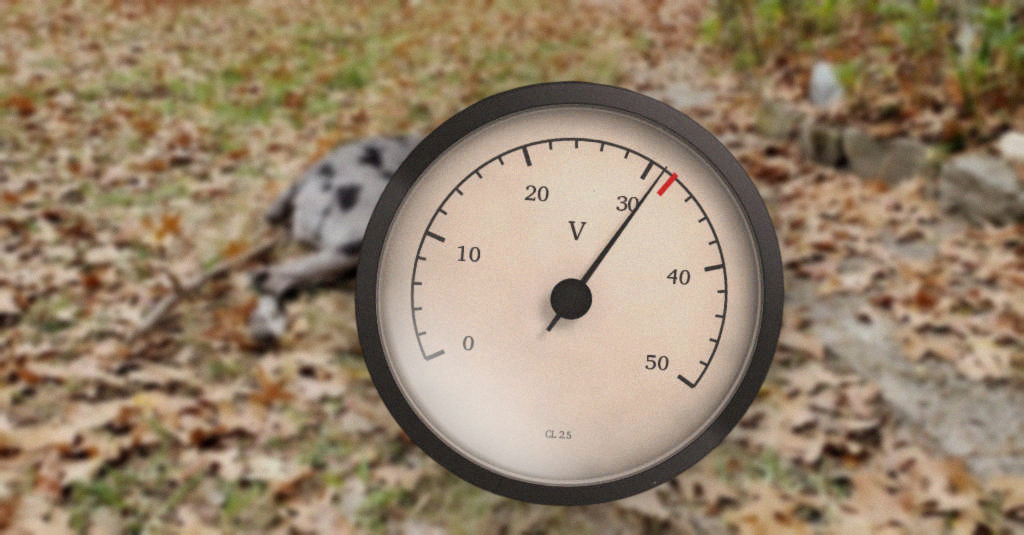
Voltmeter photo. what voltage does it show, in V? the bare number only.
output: 31
